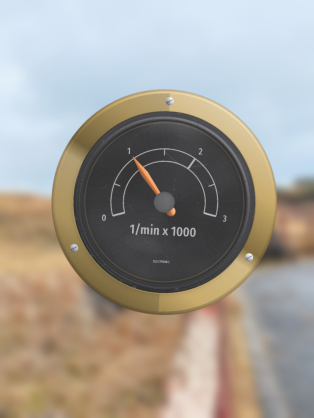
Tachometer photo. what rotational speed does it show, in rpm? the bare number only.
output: 1000
